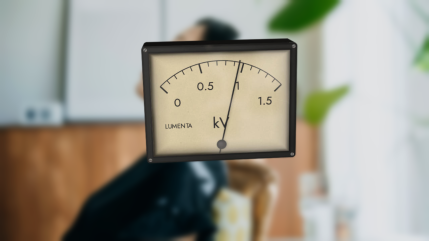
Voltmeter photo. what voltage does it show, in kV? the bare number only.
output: 0.95
